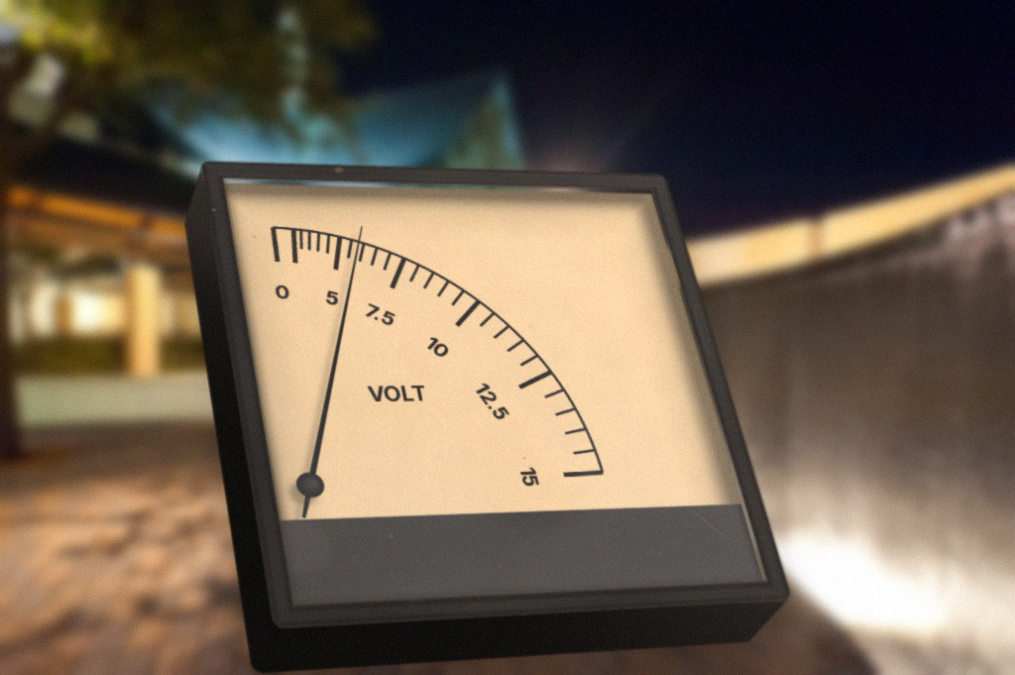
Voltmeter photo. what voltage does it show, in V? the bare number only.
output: 5.75
